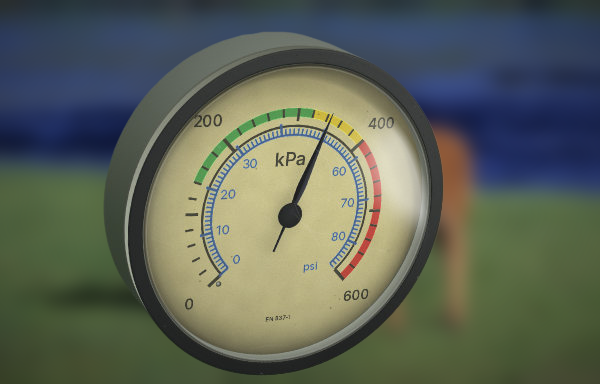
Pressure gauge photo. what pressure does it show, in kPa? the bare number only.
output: 340
